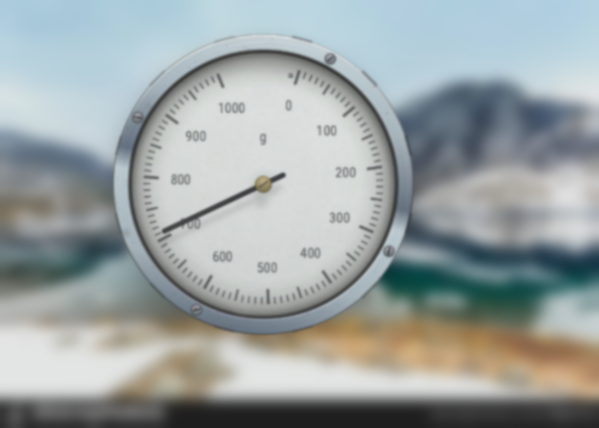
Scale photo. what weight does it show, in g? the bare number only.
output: 710
